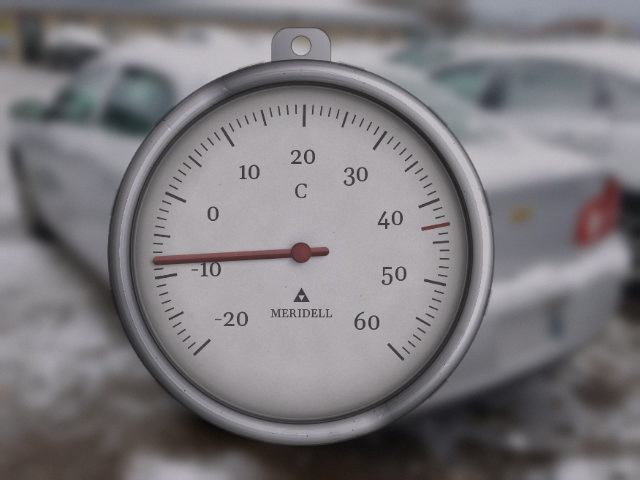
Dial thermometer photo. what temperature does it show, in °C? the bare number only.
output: -8
